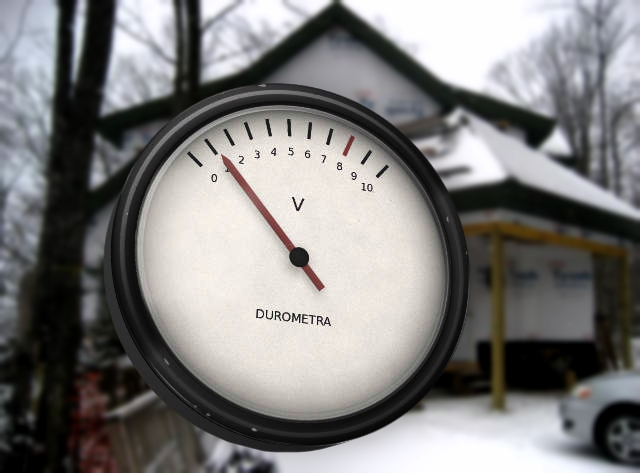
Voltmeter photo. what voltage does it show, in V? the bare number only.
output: 1
